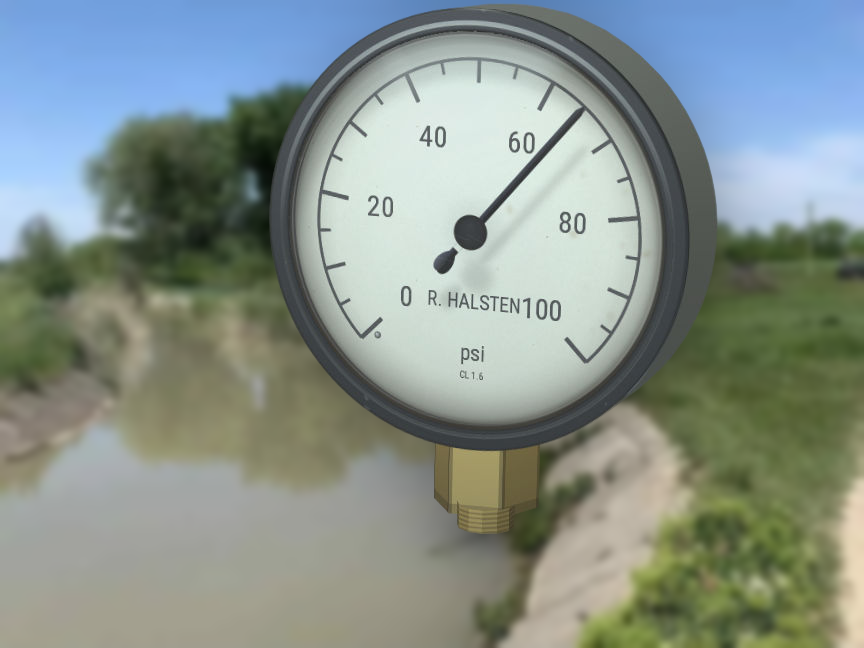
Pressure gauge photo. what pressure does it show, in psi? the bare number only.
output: 65
